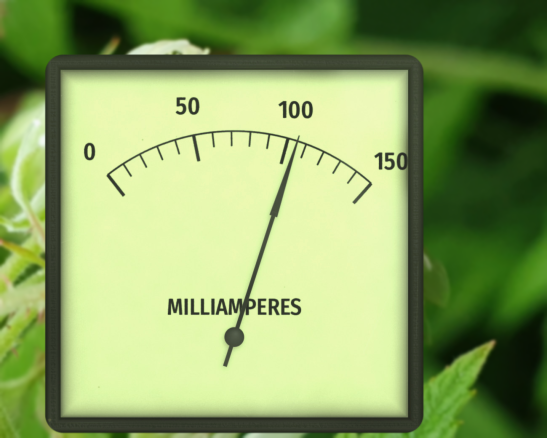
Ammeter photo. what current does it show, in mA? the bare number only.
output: 105
